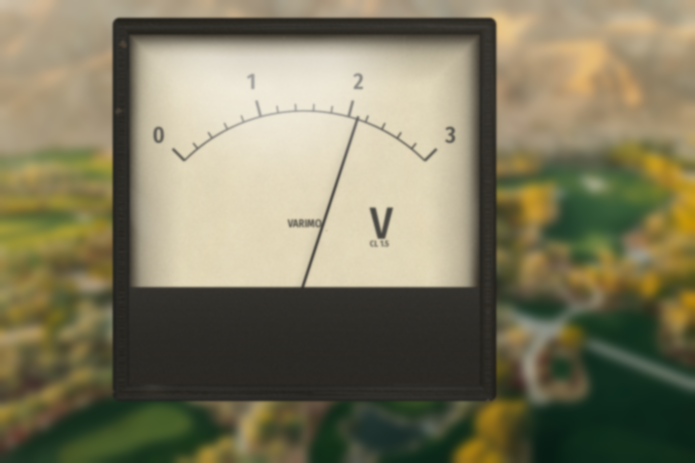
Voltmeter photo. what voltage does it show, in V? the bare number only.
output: 2.1
